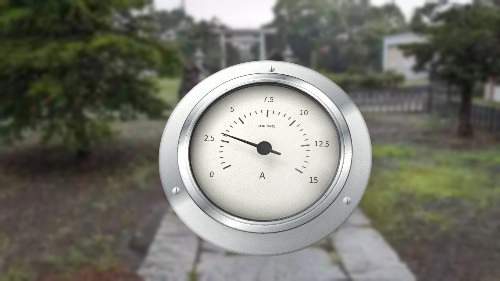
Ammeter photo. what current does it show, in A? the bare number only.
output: 3
